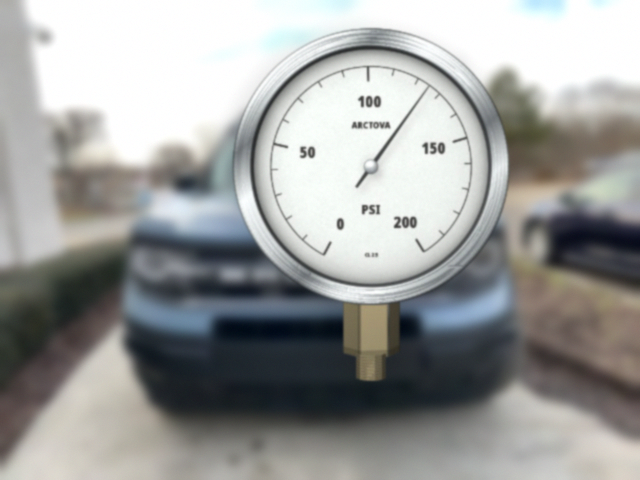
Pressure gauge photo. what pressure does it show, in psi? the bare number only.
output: 125
